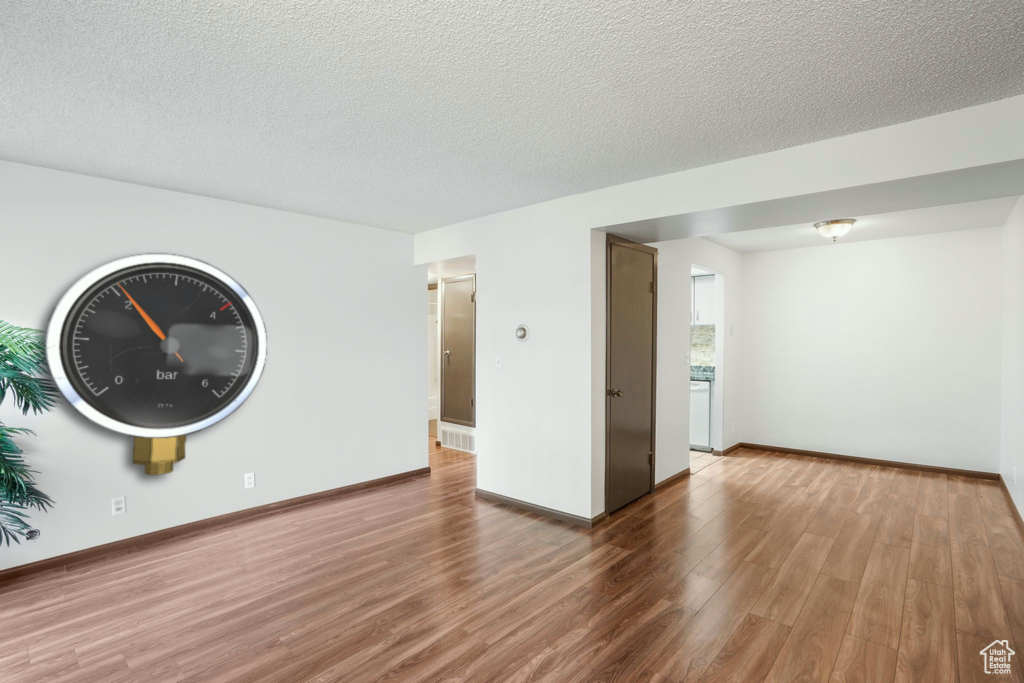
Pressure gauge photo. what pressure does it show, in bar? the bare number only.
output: 2.1
